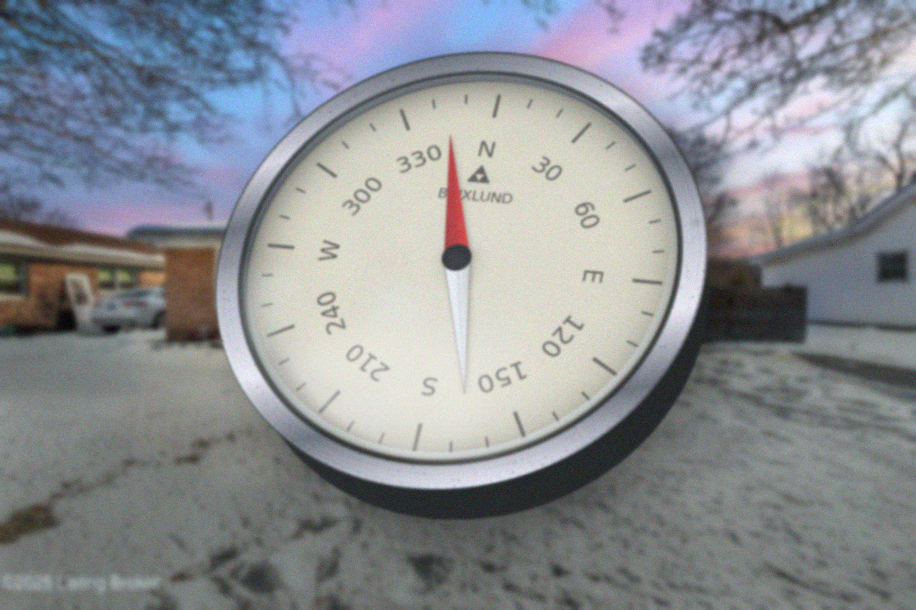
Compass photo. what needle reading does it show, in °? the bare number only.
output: 345
